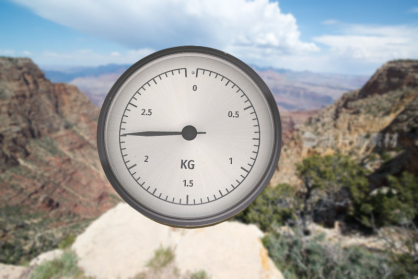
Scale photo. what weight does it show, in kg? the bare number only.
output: 2.25
